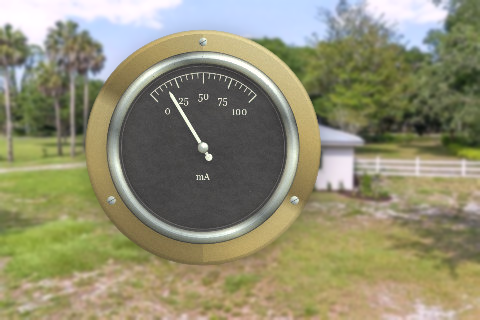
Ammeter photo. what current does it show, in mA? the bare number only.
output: 15
